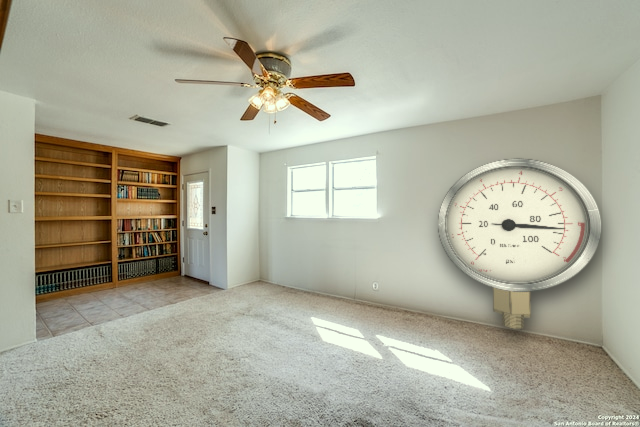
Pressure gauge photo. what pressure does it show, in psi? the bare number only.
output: 87.5
